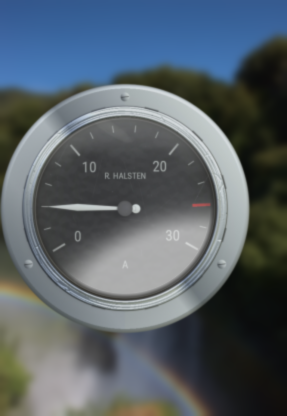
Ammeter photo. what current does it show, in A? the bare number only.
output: 4
